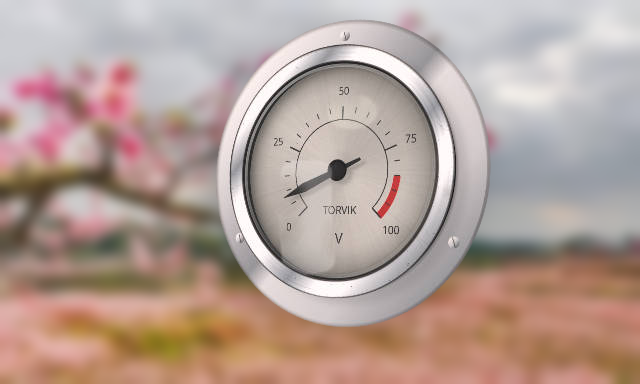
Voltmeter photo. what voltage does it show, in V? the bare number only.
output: 7.5
